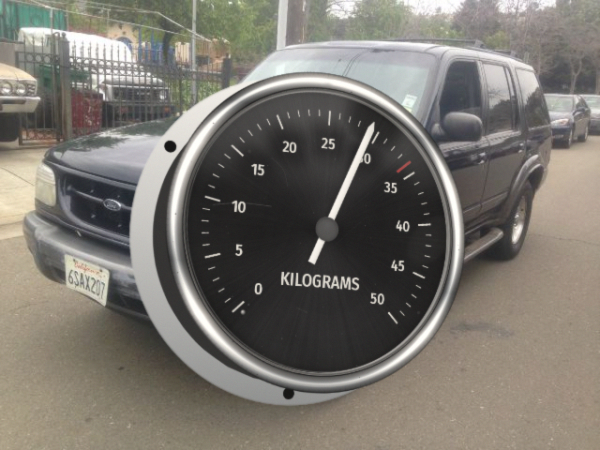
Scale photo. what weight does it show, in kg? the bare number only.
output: 29
